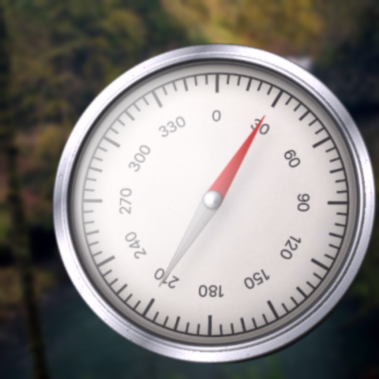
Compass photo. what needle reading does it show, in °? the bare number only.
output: 30
